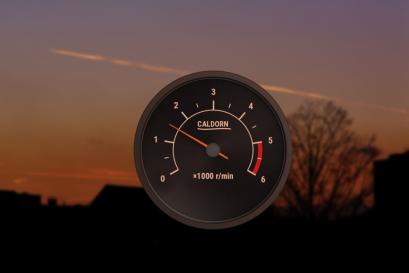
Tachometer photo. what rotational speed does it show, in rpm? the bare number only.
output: 1500
